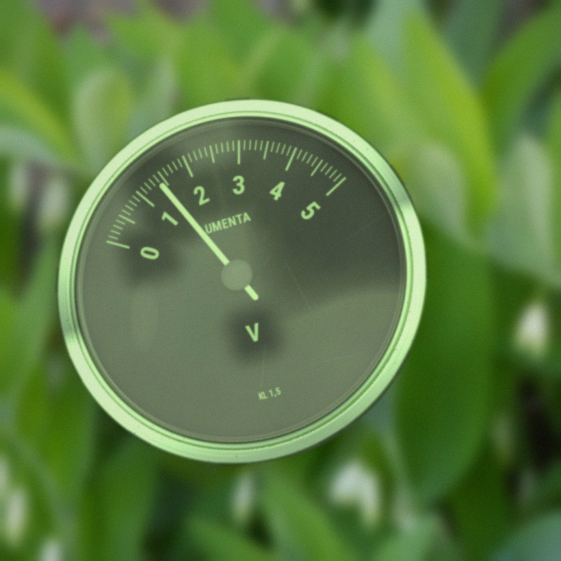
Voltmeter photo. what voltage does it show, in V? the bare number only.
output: 1.4
